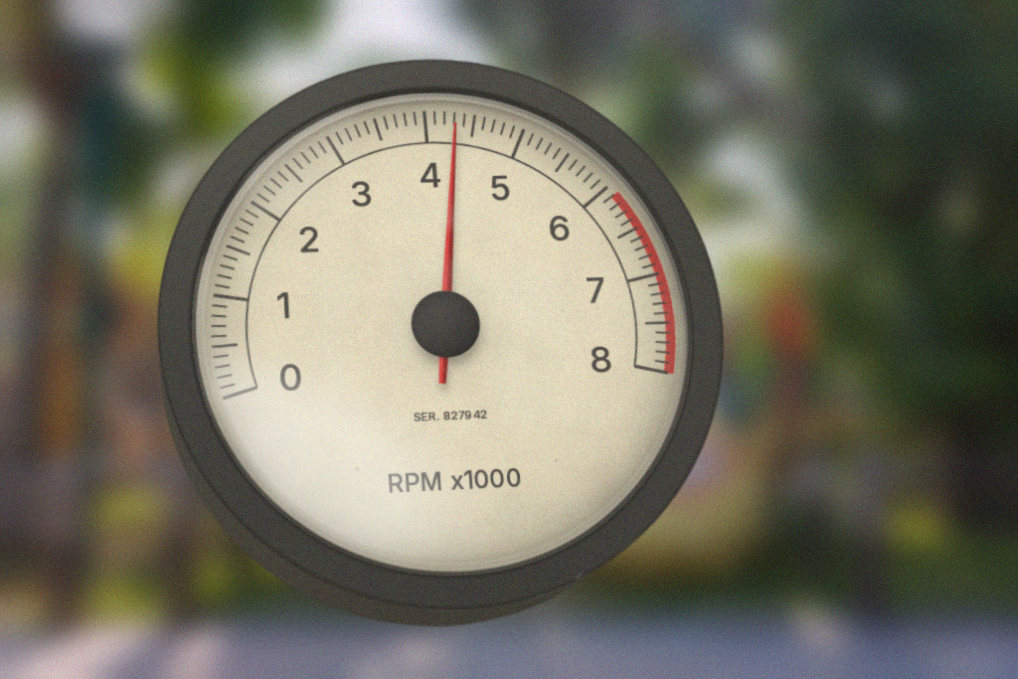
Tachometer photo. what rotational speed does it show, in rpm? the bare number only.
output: 4300
